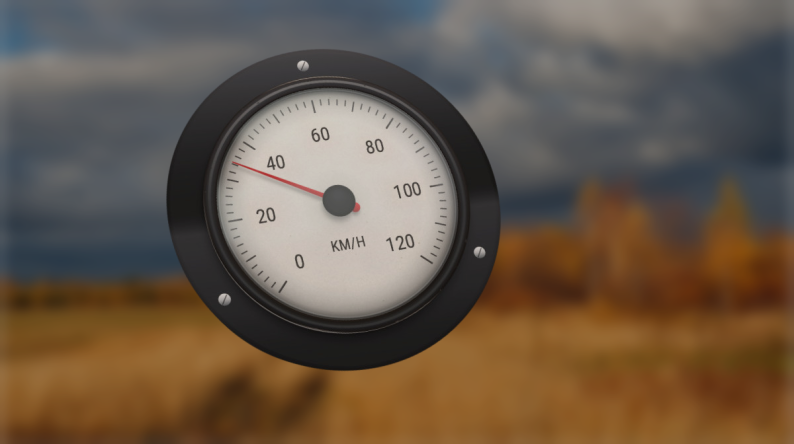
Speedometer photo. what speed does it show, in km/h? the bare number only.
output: 34
